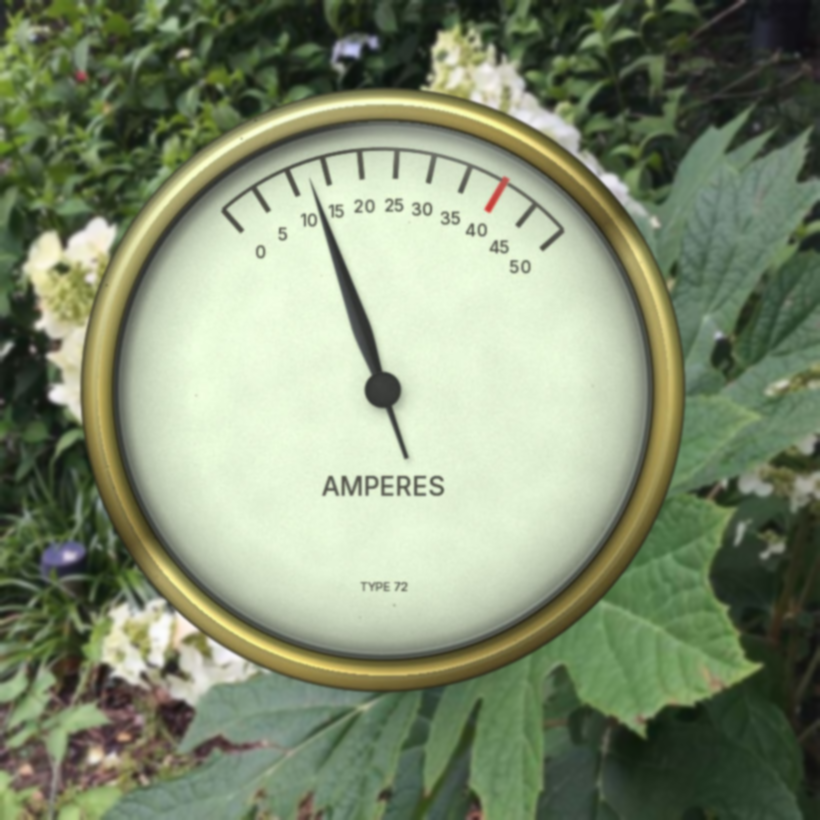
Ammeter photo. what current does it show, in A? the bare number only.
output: 12.5
